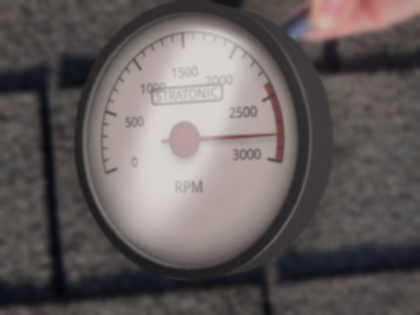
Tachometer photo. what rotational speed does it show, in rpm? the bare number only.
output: 2800
